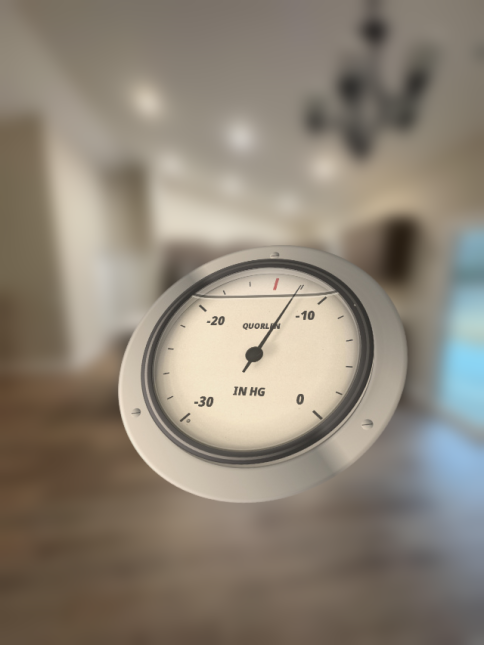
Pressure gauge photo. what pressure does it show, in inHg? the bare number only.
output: -12
